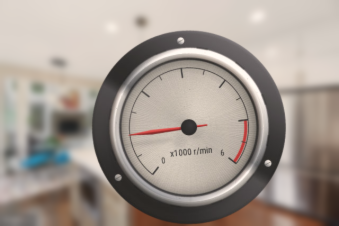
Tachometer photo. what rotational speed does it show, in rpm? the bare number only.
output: 1000
